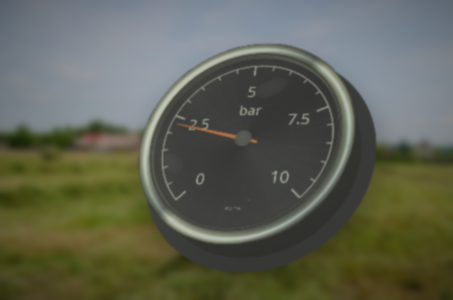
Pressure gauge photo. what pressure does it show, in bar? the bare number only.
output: 2.25
